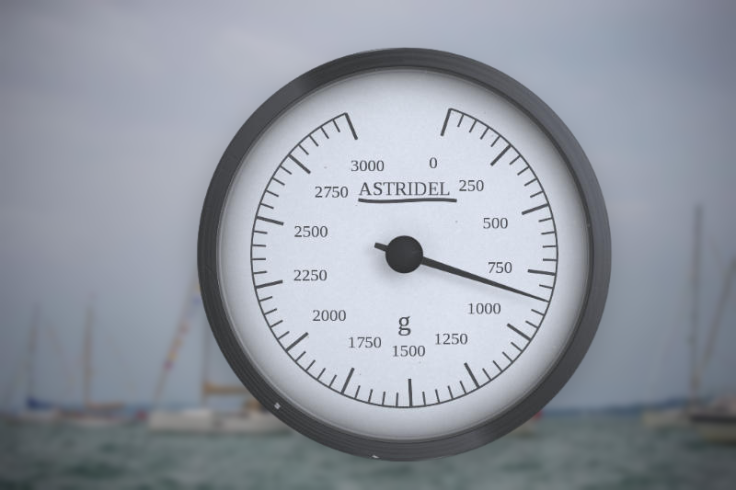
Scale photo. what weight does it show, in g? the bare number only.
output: 850
